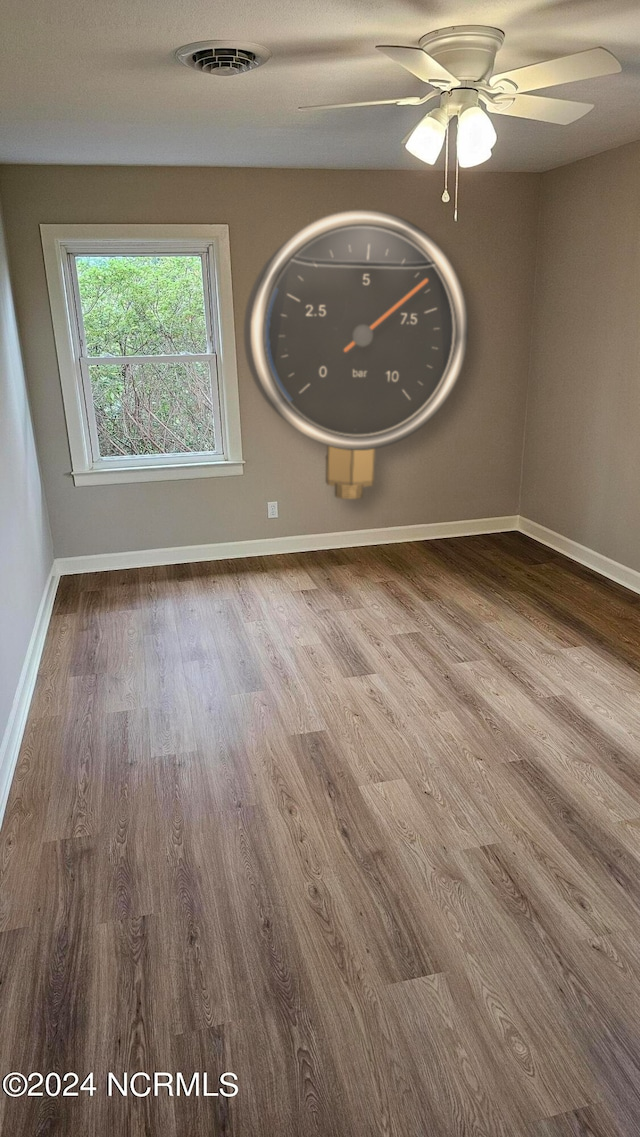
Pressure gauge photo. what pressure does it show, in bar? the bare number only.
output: 6.75
